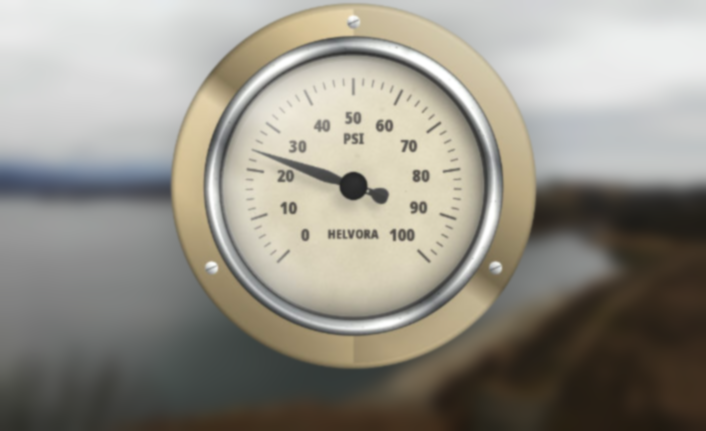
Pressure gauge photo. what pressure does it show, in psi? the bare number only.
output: 24
